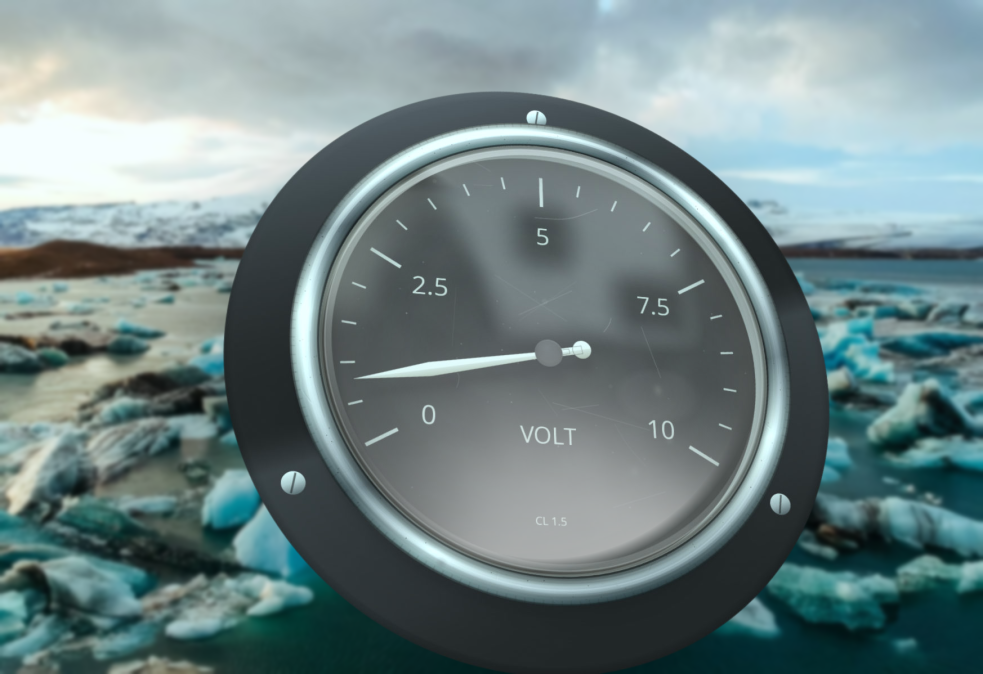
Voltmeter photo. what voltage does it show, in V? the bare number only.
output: 0.75
